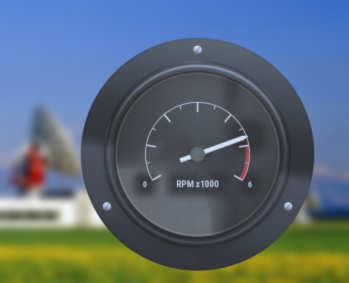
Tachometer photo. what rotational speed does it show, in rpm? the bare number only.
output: 4750
